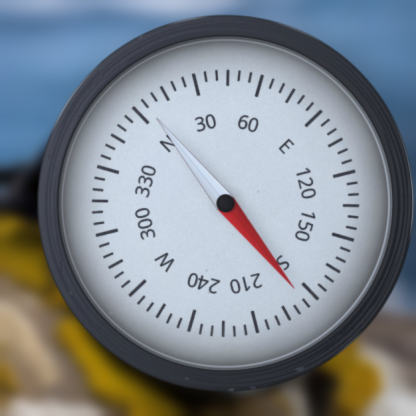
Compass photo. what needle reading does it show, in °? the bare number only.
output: 185
